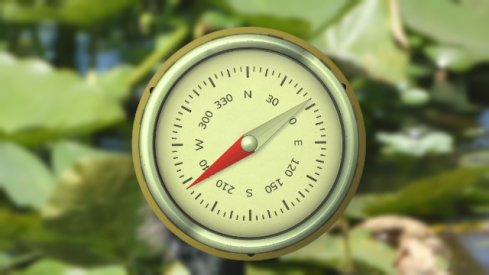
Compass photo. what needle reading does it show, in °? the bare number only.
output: 235
